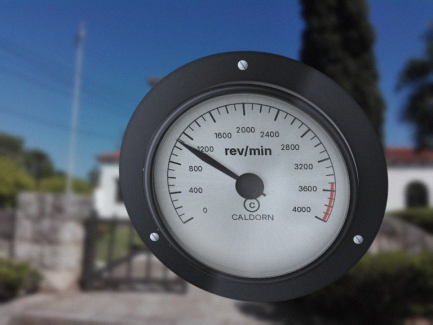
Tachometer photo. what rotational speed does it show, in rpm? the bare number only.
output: 1100
